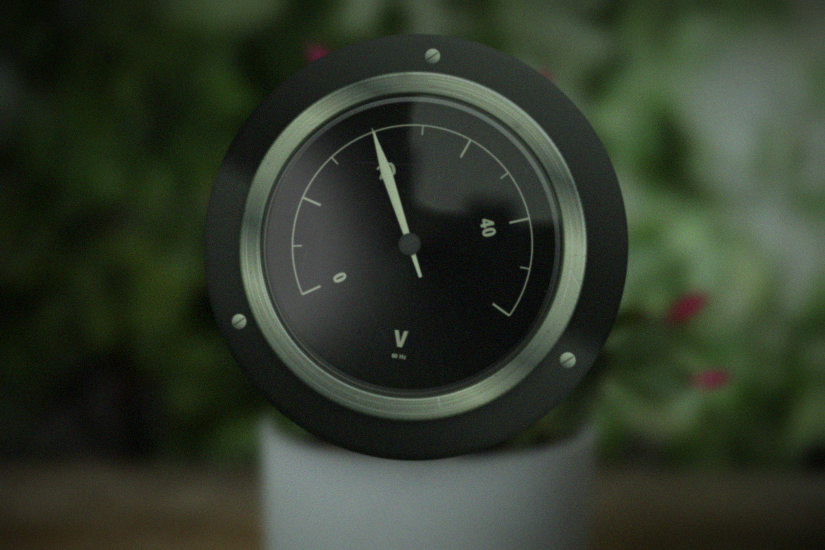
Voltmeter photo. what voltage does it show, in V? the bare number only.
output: 20
